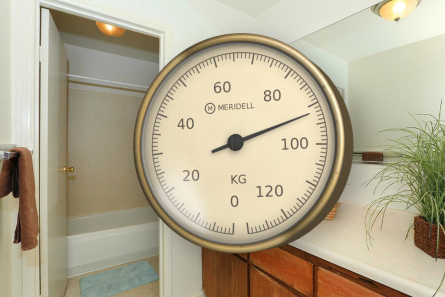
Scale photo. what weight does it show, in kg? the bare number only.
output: 92
